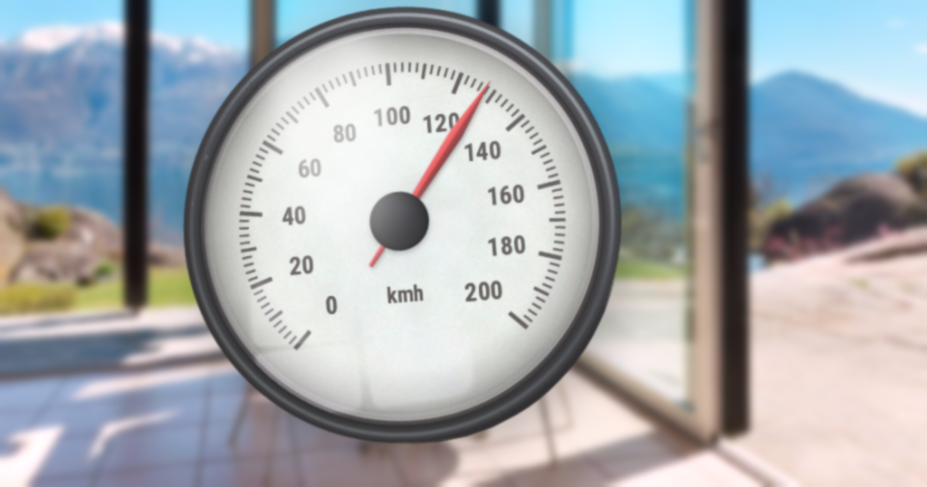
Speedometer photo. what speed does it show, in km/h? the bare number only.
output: 128
